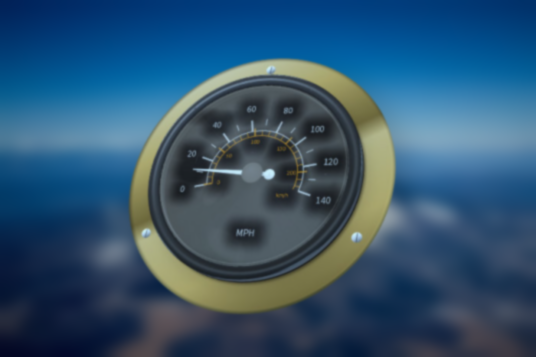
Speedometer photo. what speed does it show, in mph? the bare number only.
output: 10
